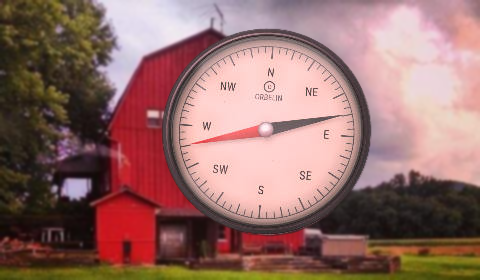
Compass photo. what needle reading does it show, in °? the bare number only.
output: 255
